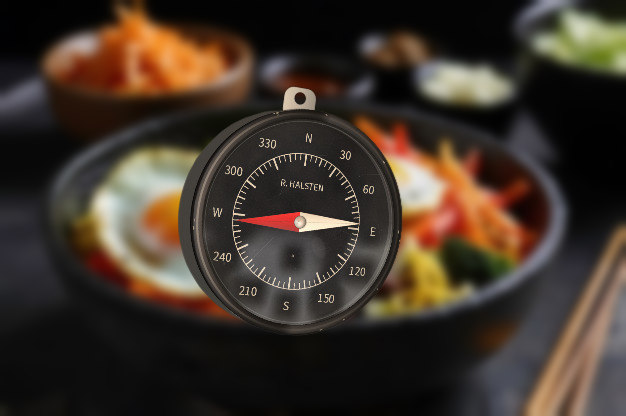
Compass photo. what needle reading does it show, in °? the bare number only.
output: 265
